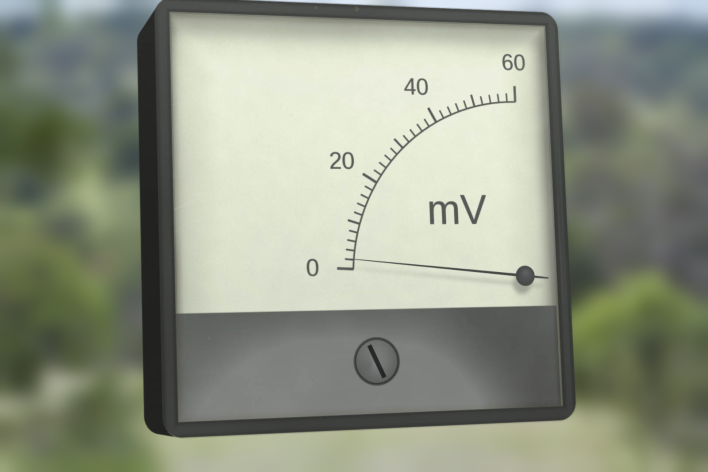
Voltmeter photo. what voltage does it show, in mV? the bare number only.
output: 2
